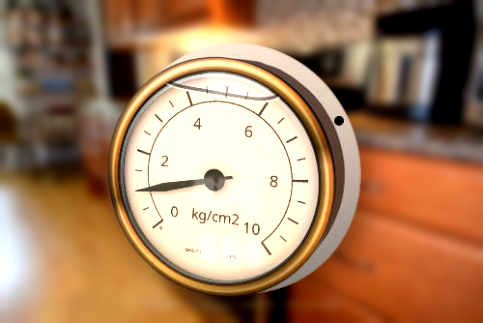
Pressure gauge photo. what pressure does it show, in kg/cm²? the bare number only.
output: 1
